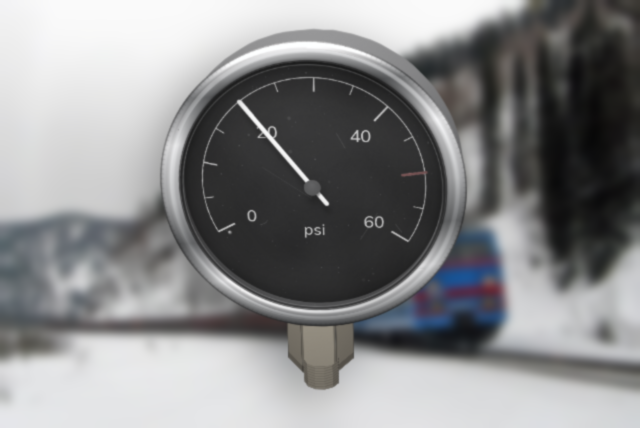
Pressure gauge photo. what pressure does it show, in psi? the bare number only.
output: 20
